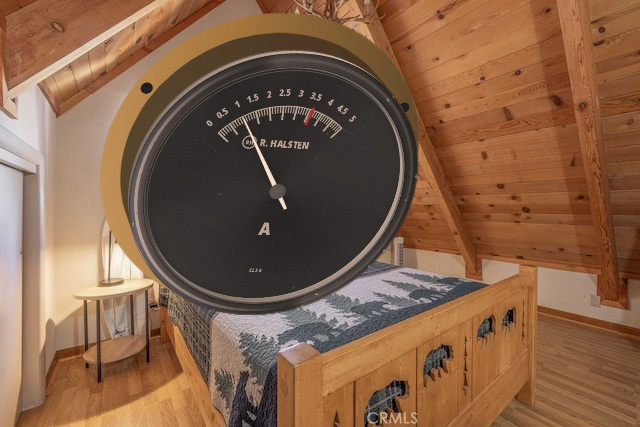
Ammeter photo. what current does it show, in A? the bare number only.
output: 1
